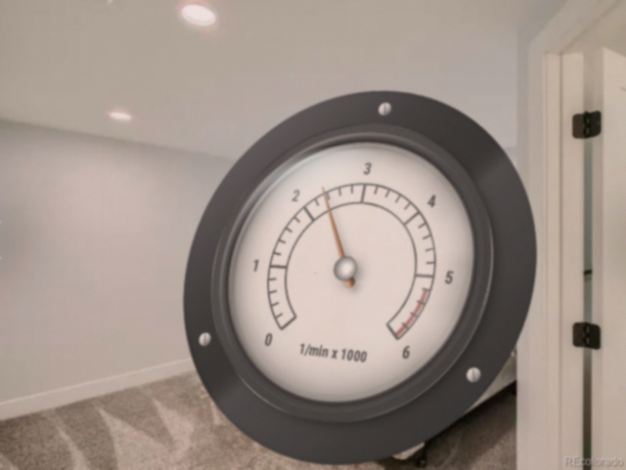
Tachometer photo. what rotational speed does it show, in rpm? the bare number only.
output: 2400
